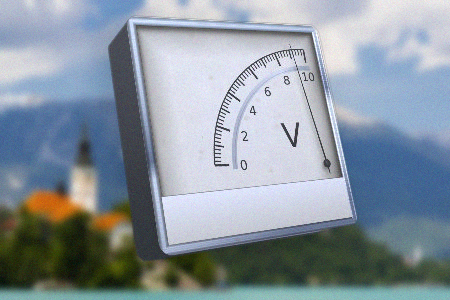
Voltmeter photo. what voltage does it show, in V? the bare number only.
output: 9
